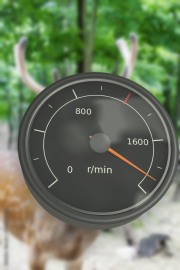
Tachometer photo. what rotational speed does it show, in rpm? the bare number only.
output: 1900
